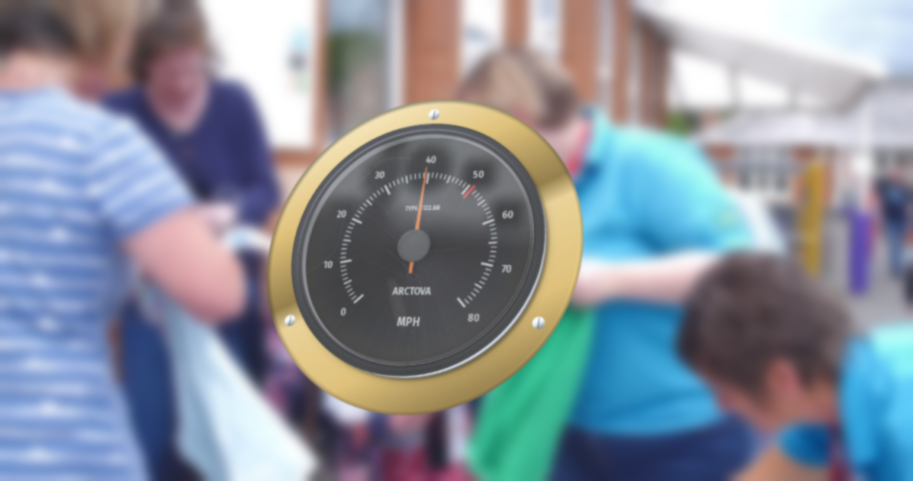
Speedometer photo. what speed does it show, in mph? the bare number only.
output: 40
